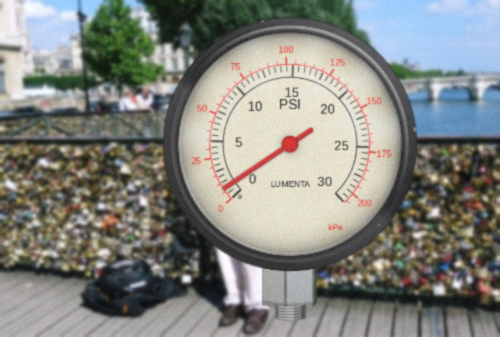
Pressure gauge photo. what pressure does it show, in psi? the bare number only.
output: 1
